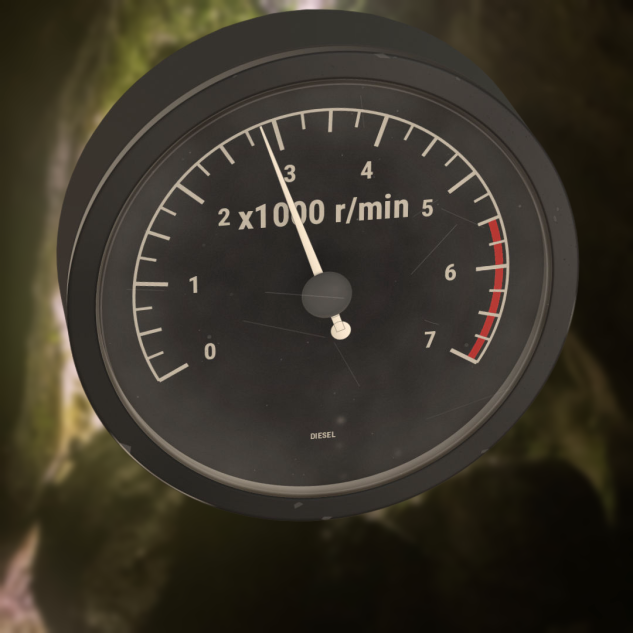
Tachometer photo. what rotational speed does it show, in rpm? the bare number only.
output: 2875
